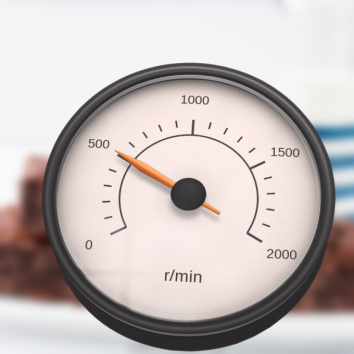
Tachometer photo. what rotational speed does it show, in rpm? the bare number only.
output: 500
